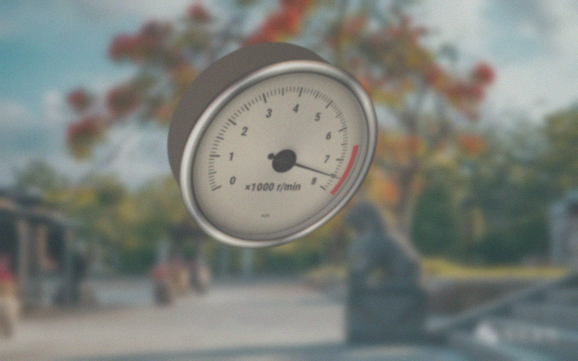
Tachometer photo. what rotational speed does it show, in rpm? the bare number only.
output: 7500
